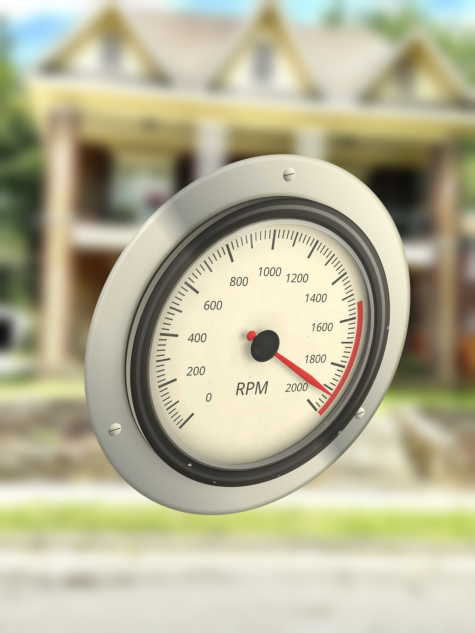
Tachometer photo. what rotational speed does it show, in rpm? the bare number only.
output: 1920
